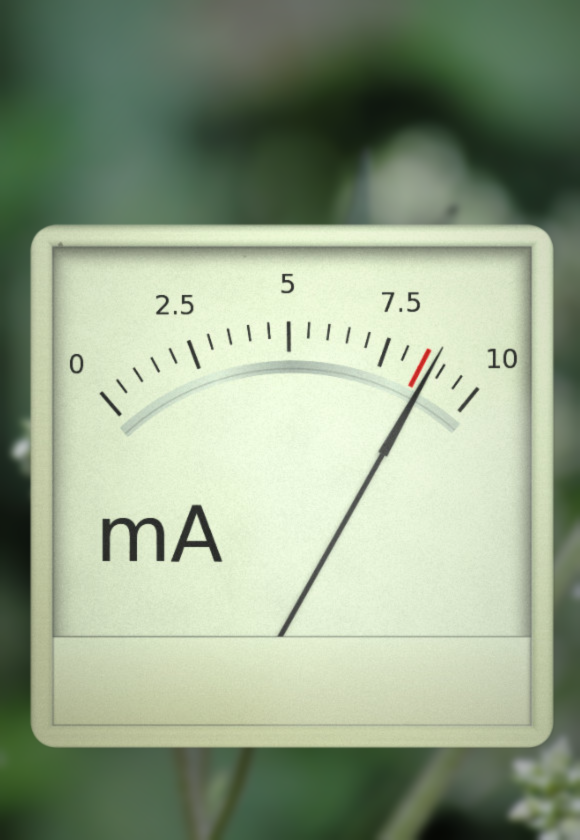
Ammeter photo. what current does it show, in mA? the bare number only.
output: 8.75
